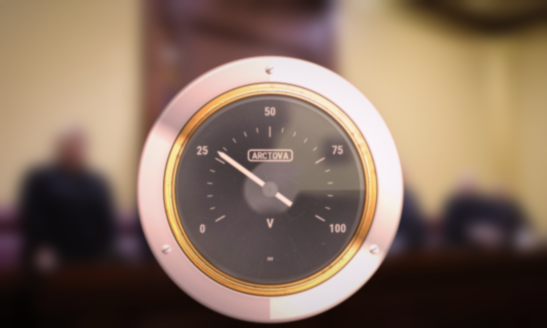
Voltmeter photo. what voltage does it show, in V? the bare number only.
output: 27.5
